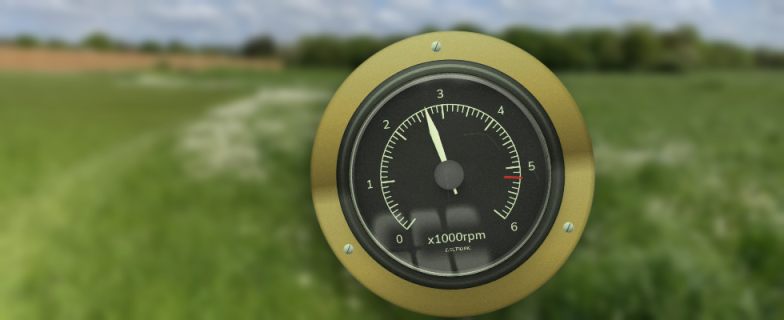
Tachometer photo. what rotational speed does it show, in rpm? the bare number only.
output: 2700
